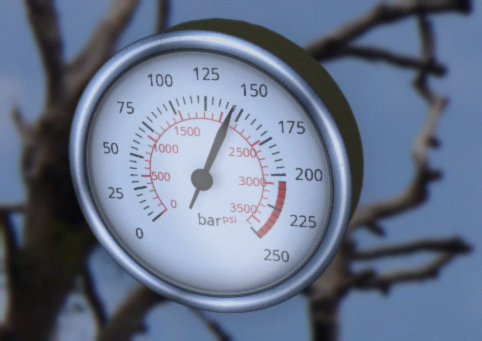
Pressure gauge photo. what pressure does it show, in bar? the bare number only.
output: 145
